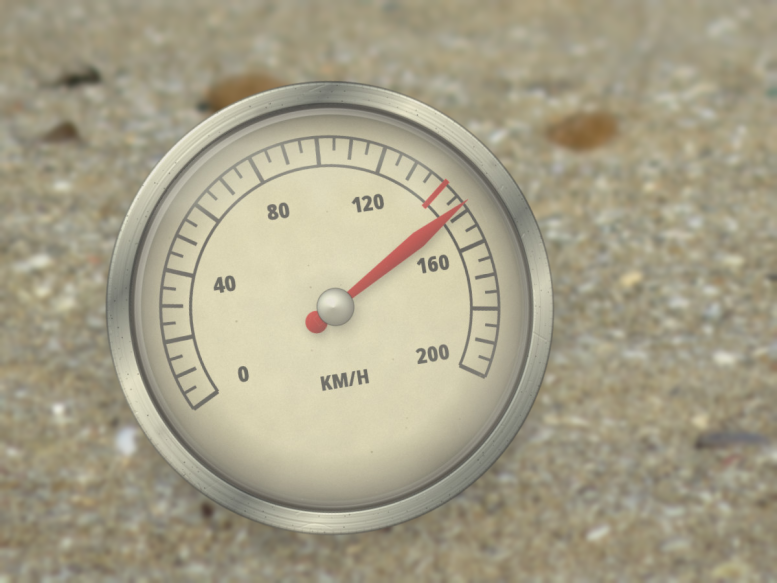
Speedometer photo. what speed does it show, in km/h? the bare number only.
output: 147.5
